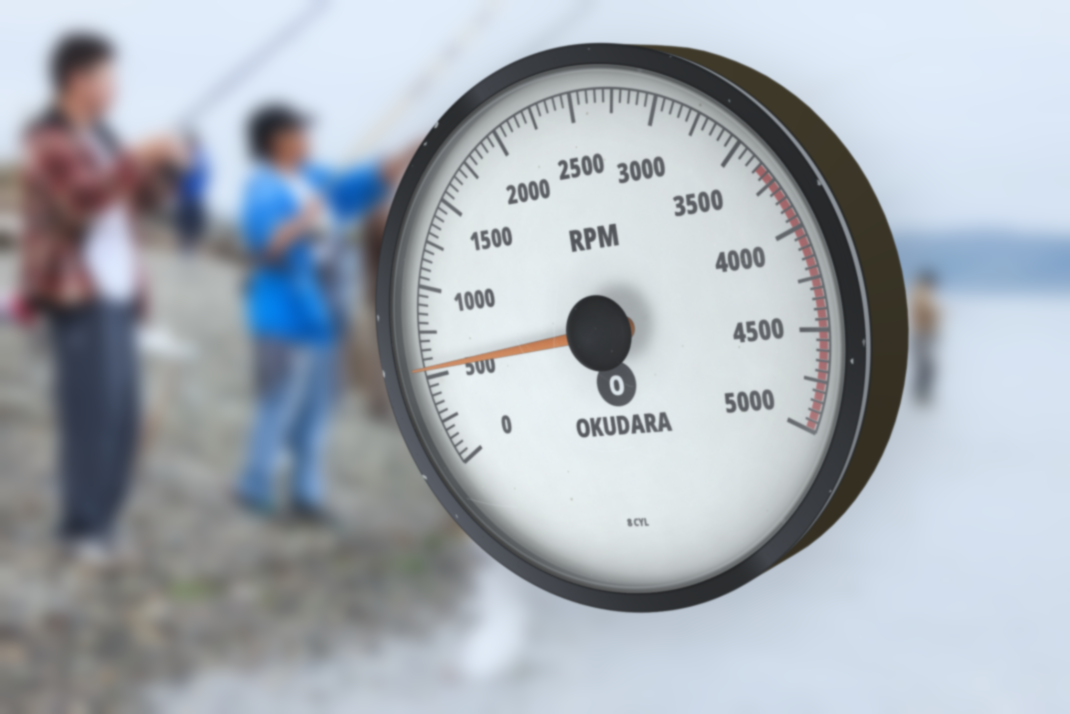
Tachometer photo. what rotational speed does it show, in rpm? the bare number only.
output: 550
